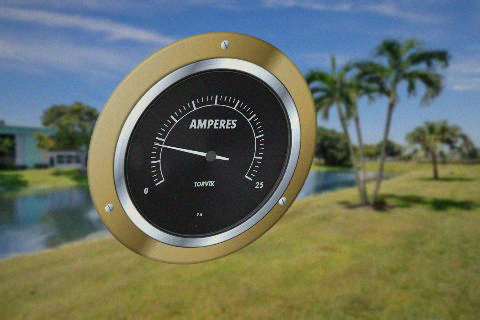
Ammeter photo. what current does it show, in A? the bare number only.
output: 4.5
